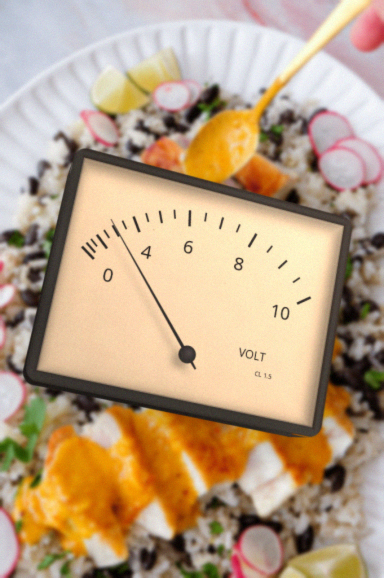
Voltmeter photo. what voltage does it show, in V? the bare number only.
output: 3
